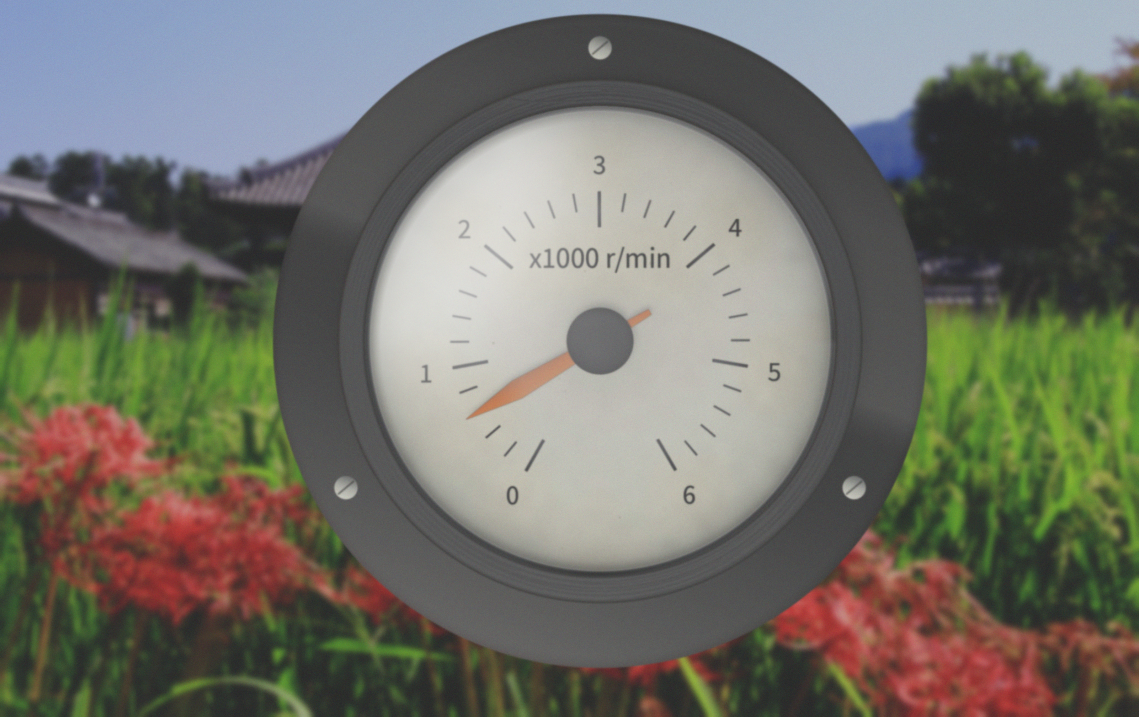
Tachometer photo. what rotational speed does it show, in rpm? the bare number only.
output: 600
